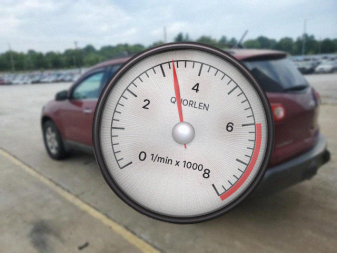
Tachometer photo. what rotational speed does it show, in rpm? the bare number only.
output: 3300
